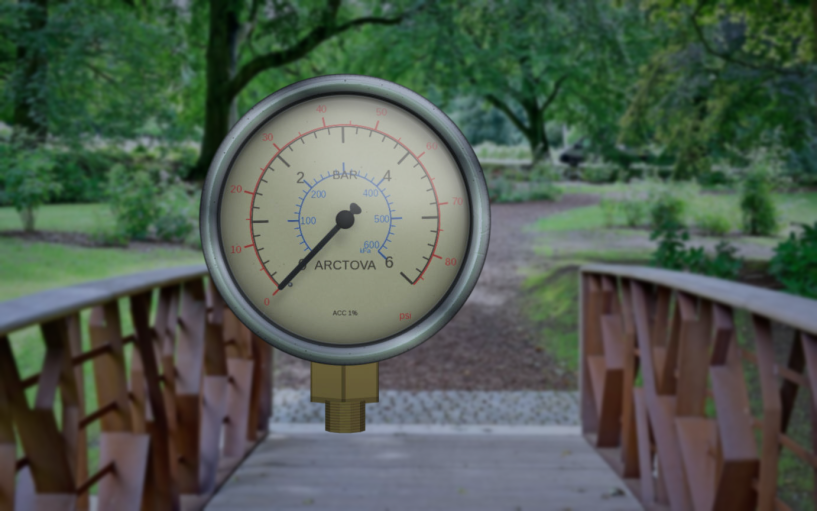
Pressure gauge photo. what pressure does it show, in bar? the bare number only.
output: 0
